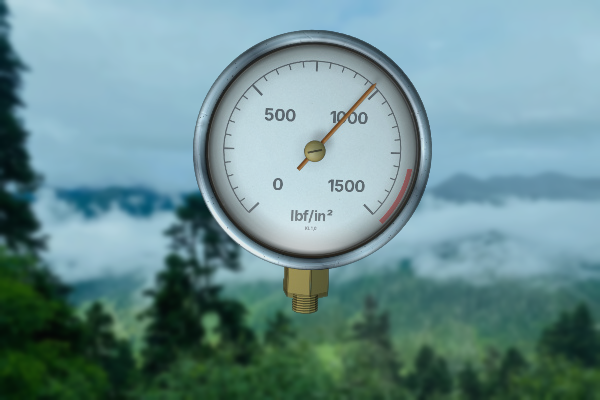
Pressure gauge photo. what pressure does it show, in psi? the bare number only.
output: 975
